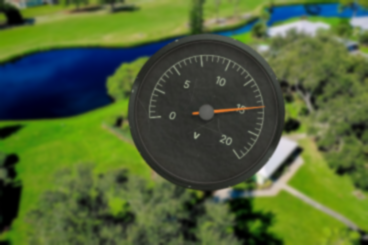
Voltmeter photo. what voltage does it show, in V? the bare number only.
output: 15
